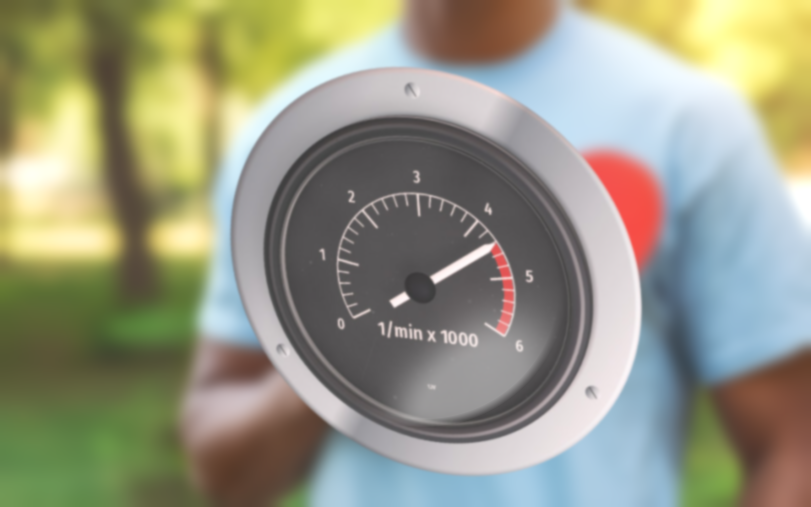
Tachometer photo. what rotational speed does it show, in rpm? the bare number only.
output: 4400
